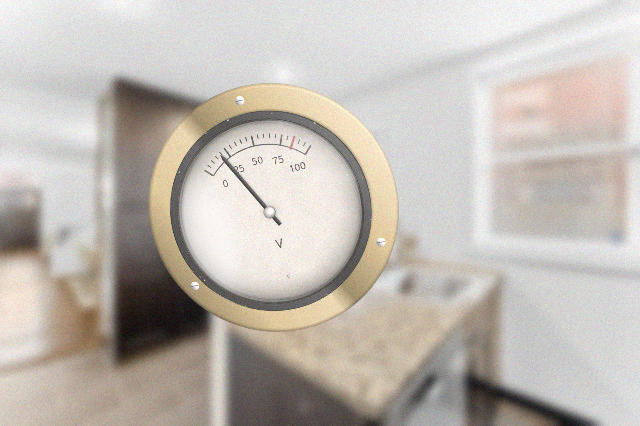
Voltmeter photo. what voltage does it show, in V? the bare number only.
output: 20
